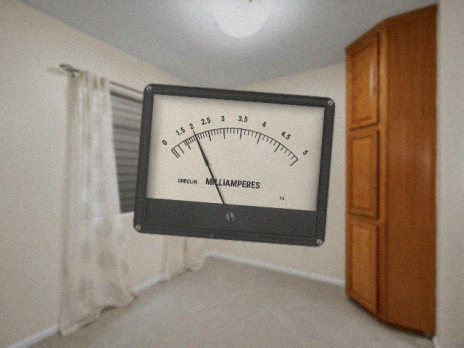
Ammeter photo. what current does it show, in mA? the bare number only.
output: 2
